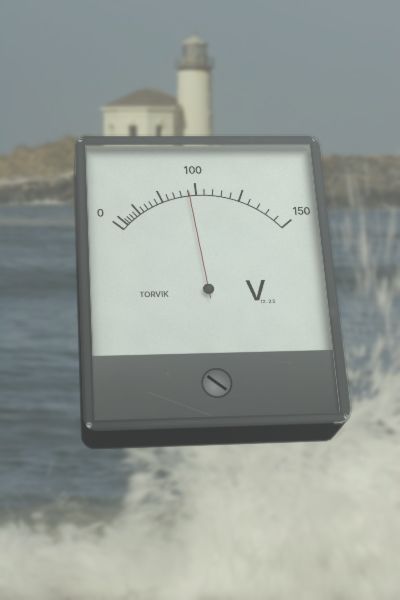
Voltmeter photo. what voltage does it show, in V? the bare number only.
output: 95
